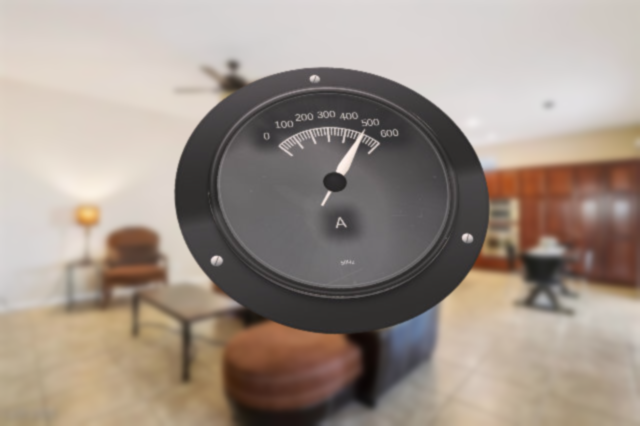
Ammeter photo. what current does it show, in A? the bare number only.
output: 500
